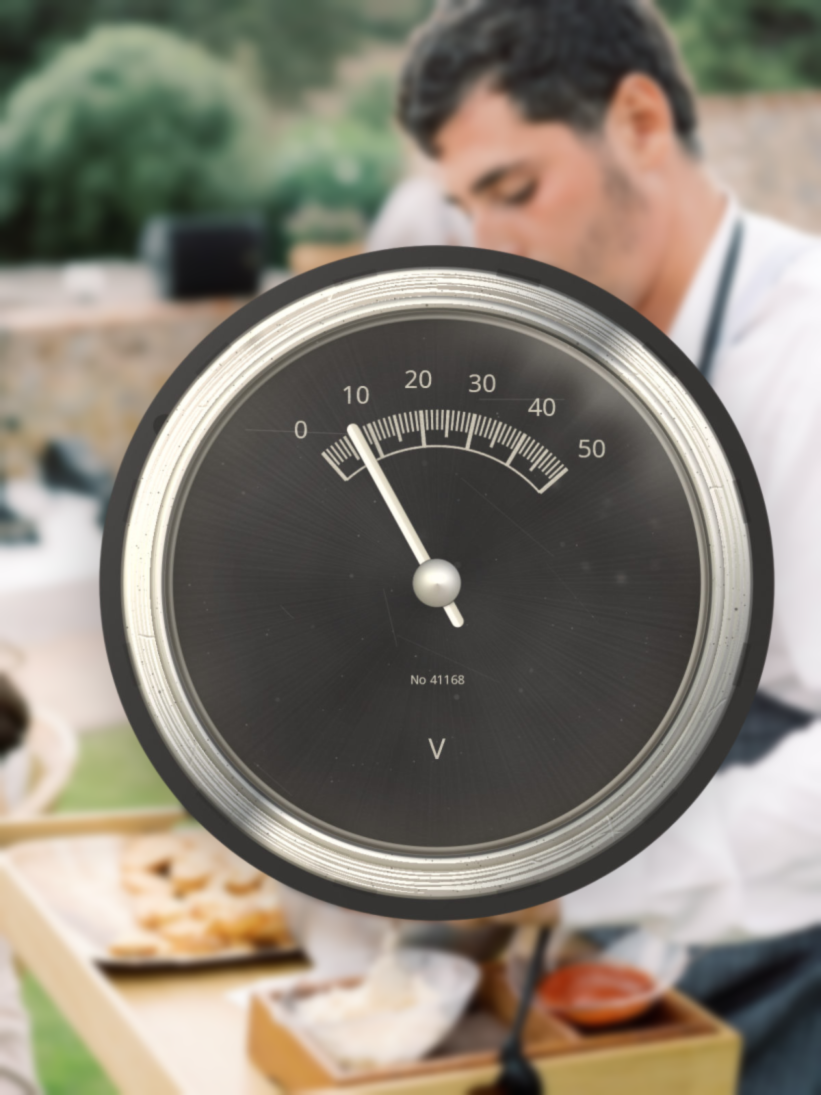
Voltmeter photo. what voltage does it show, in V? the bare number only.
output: 7
